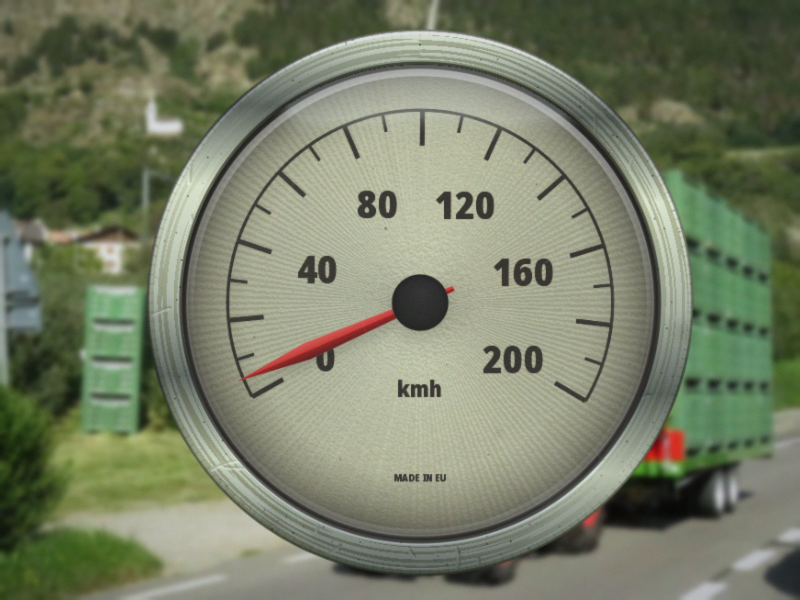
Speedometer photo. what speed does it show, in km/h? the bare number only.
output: 5
